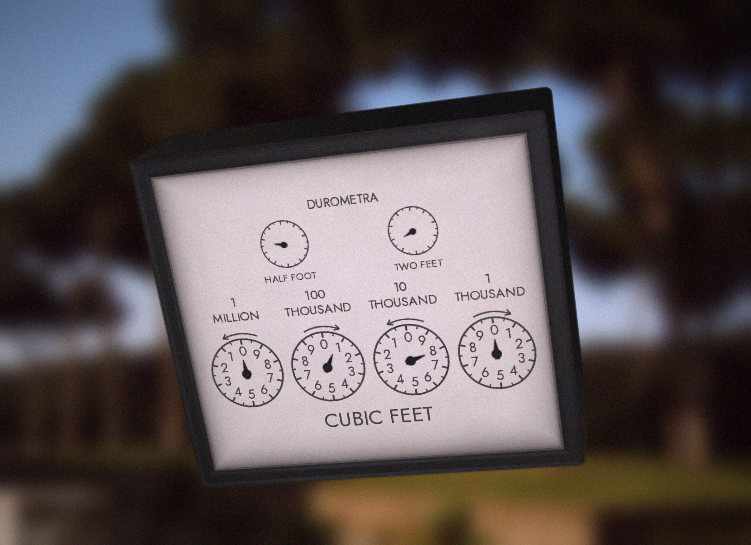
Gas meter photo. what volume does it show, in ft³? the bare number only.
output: 8000
